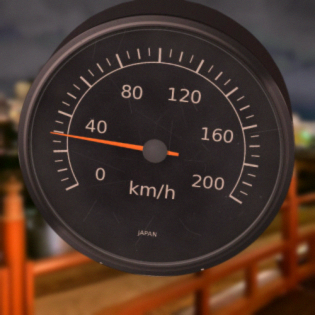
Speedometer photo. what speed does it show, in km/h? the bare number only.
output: 30
